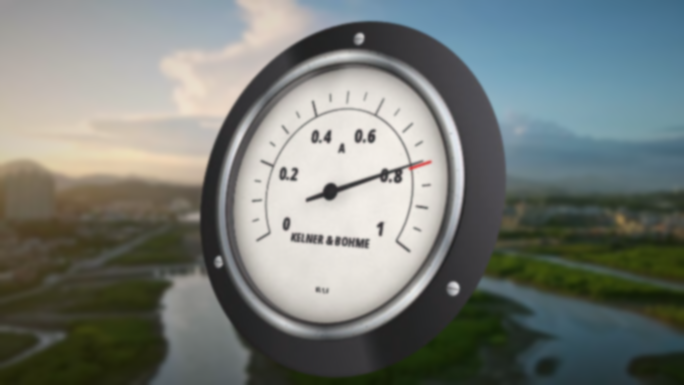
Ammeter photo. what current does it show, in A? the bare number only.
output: 0.8
